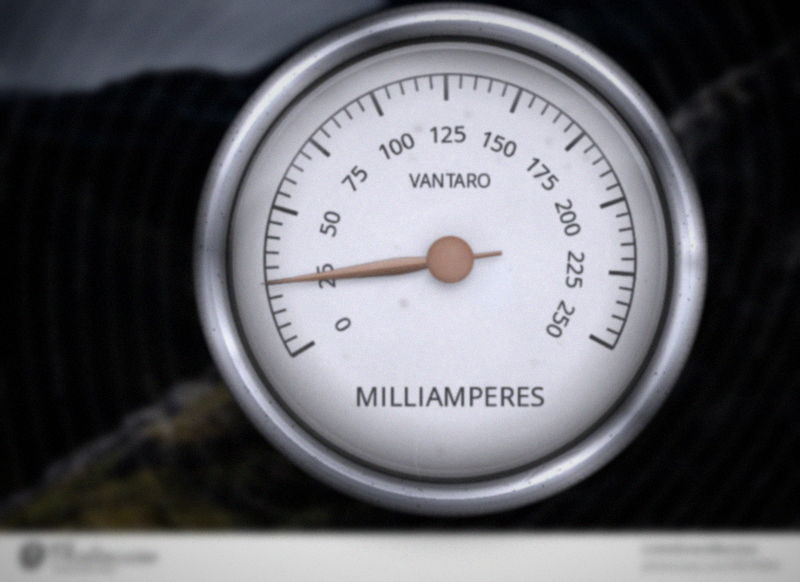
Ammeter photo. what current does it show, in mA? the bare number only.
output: 25
